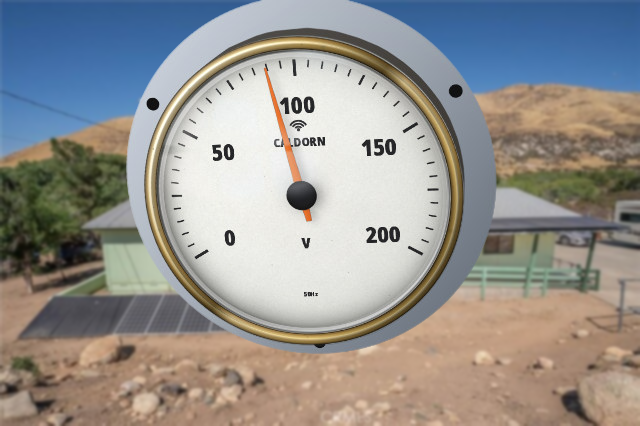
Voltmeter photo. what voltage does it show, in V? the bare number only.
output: 90
